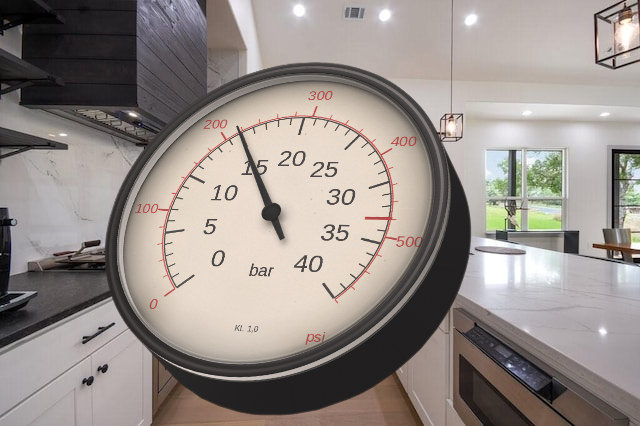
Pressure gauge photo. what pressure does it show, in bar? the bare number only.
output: 15
